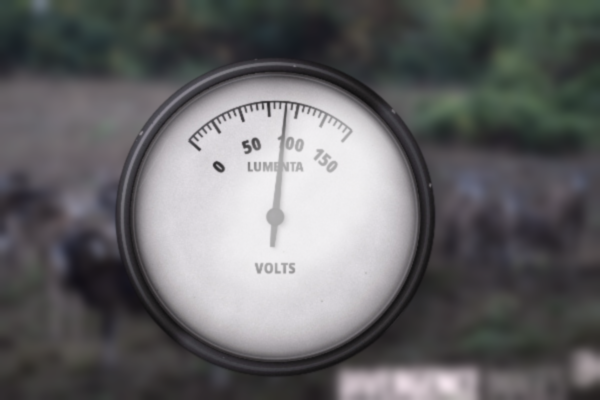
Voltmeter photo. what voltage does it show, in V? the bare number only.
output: 90
